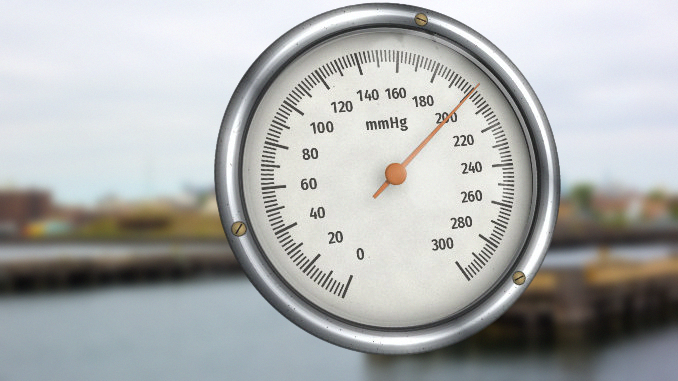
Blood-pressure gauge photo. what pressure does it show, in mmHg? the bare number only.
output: 200
